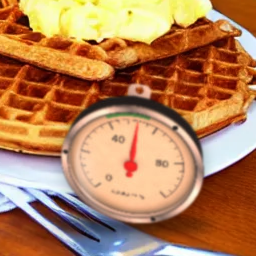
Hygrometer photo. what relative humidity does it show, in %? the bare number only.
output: 52
